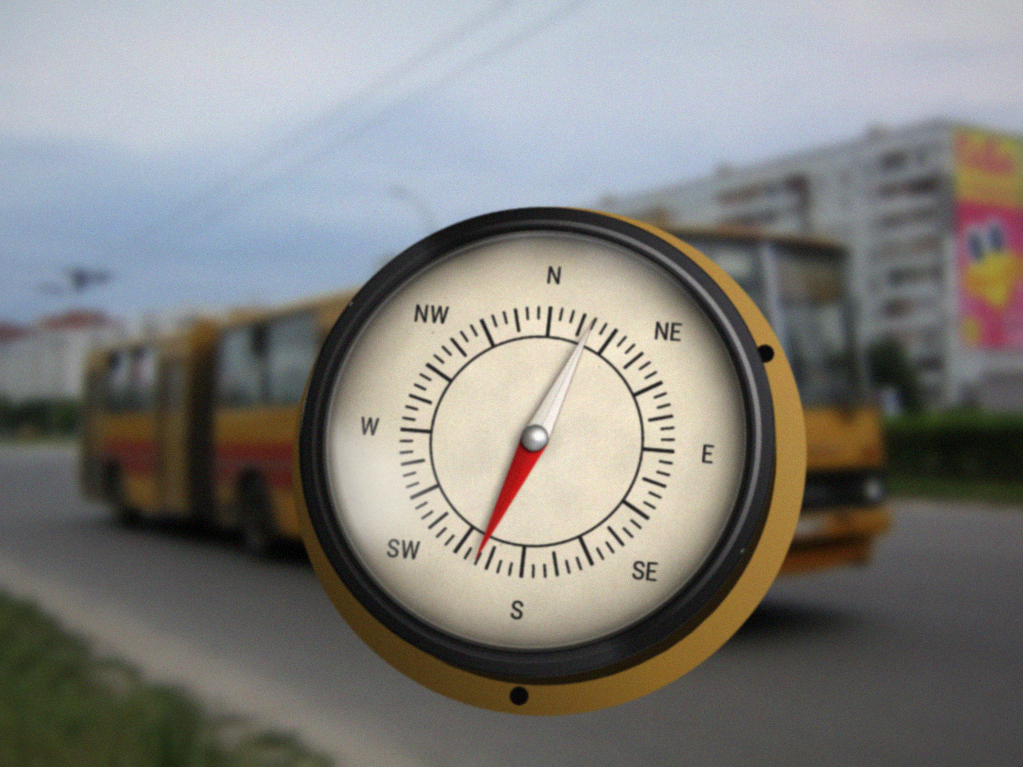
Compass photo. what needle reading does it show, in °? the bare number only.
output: 200
